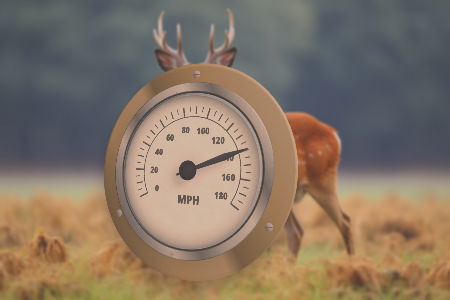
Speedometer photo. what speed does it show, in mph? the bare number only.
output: 140
